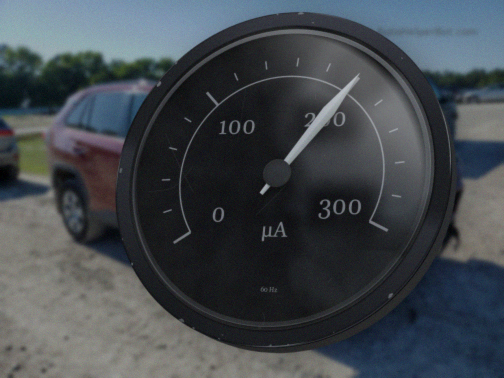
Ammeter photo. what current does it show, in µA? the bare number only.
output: 200
